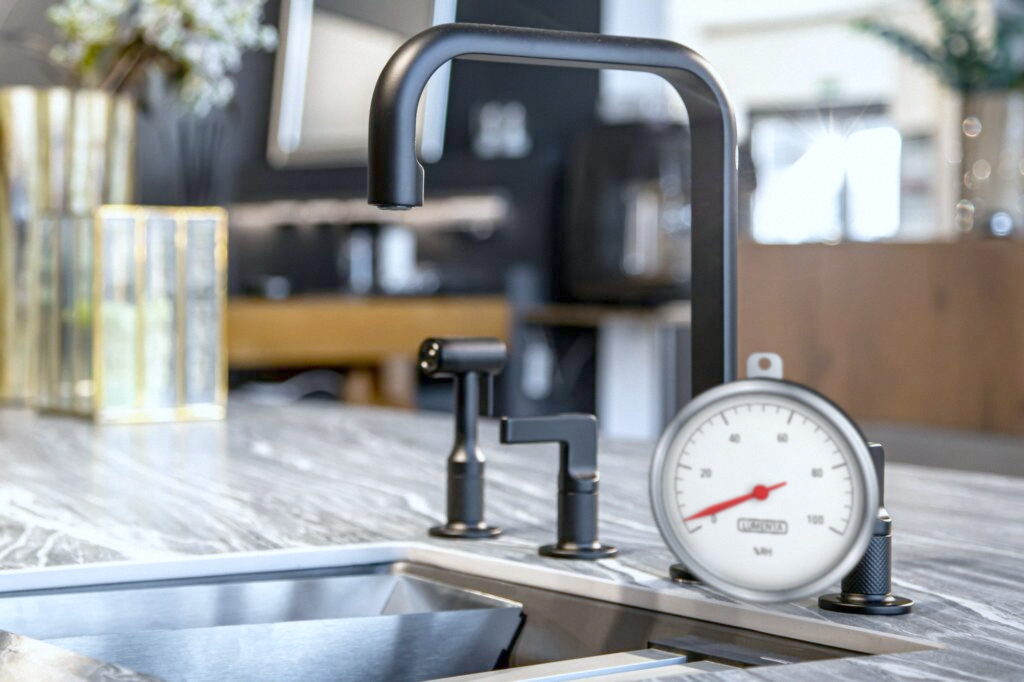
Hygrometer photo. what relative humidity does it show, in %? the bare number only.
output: 4
